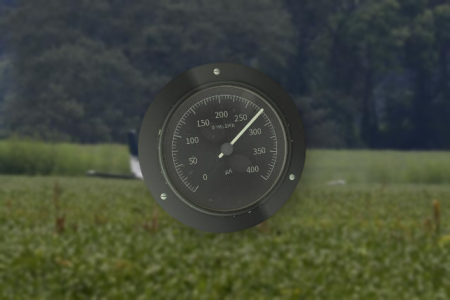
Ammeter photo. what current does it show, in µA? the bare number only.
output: 275
